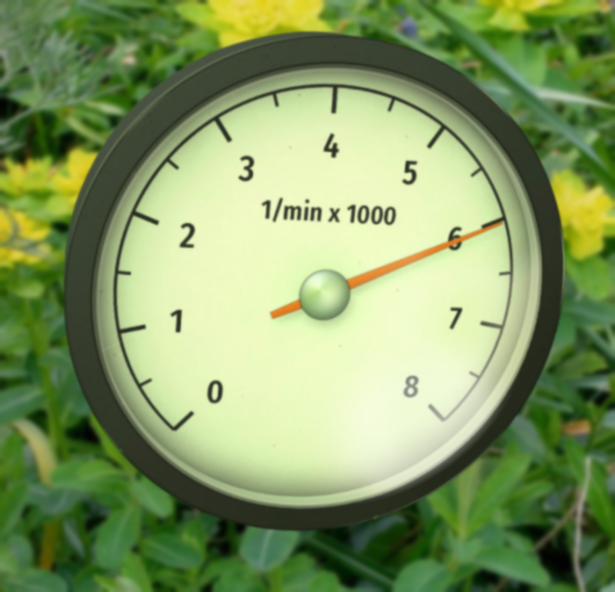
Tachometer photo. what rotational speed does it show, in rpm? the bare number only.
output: 6000
